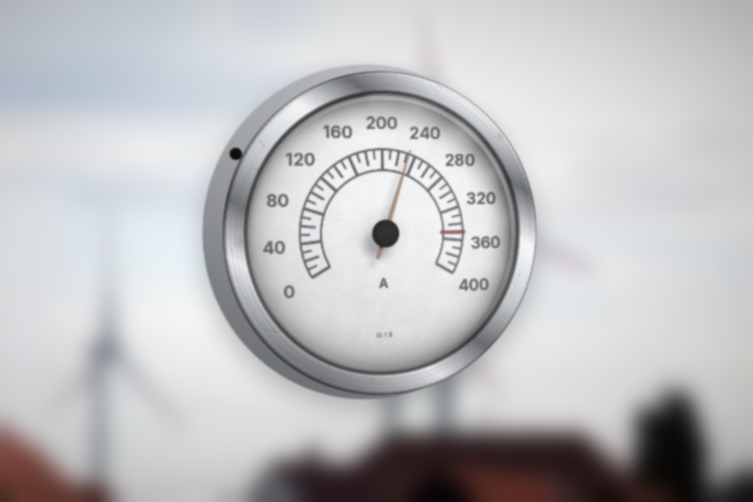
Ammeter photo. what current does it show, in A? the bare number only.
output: 230
